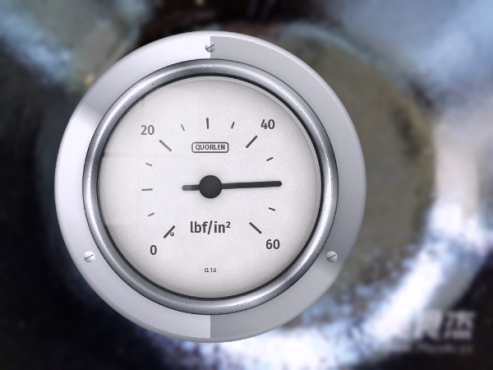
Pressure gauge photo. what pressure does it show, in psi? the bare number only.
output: 50
